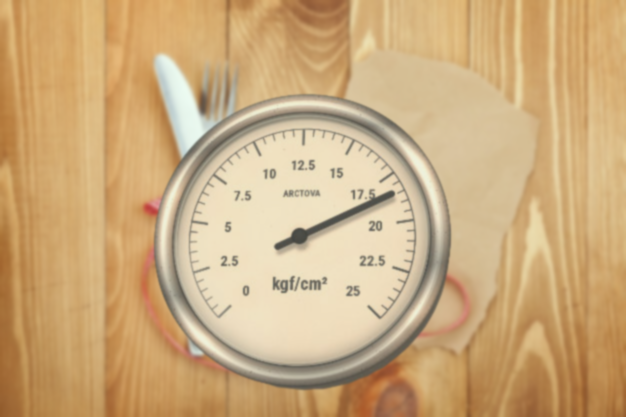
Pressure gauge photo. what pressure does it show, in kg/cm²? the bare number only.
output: 18.5
